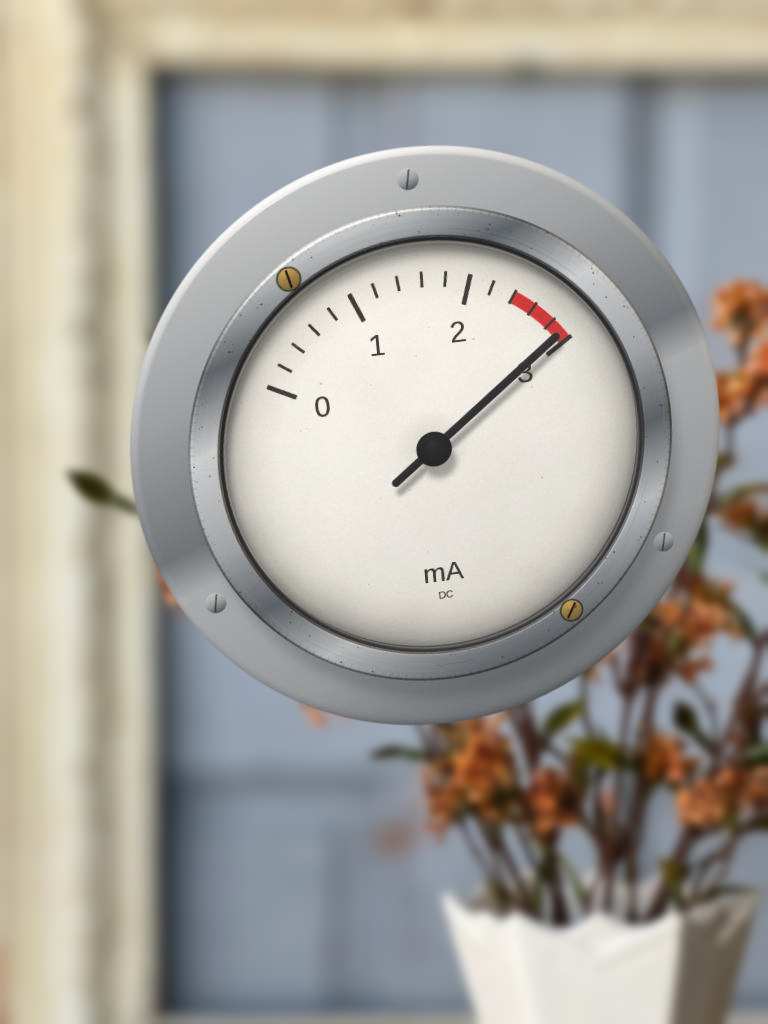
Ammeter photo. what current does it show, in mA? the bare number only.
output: 2.9
